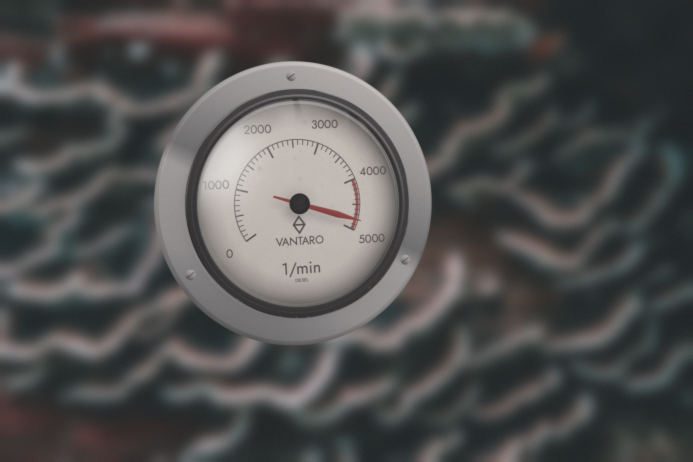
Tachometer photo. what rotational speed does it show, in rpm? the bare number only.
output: 4800
